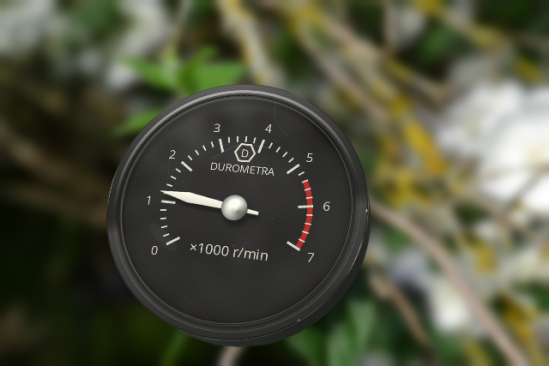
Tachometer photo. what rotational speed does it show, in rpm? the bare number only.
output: 1200
